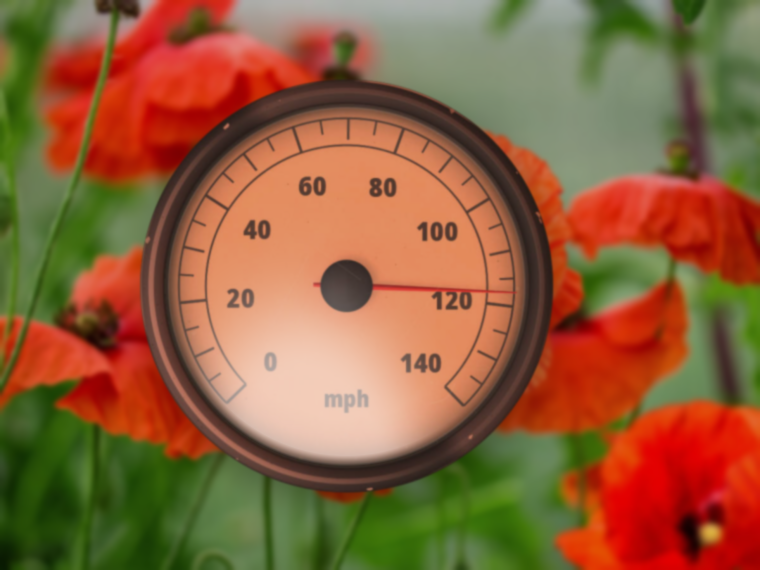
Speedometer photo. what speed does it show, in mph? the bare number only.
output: 117.5
